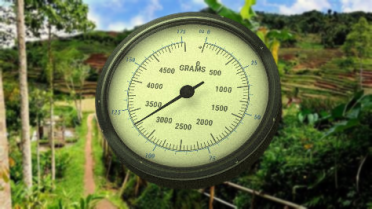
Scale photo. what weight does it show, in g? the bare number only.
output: 3250
